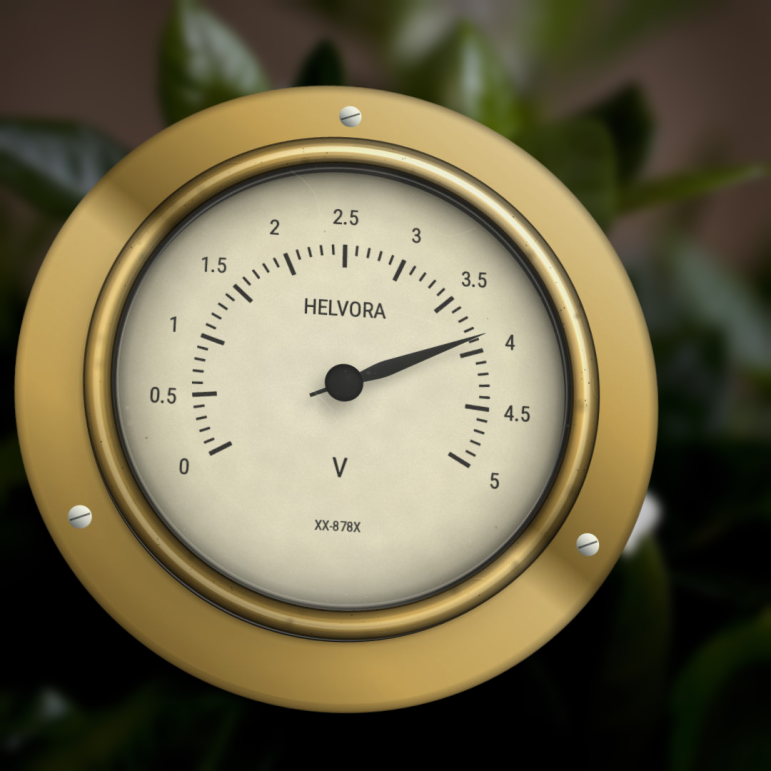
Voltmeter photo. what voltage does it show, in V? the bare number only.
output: 3.9
